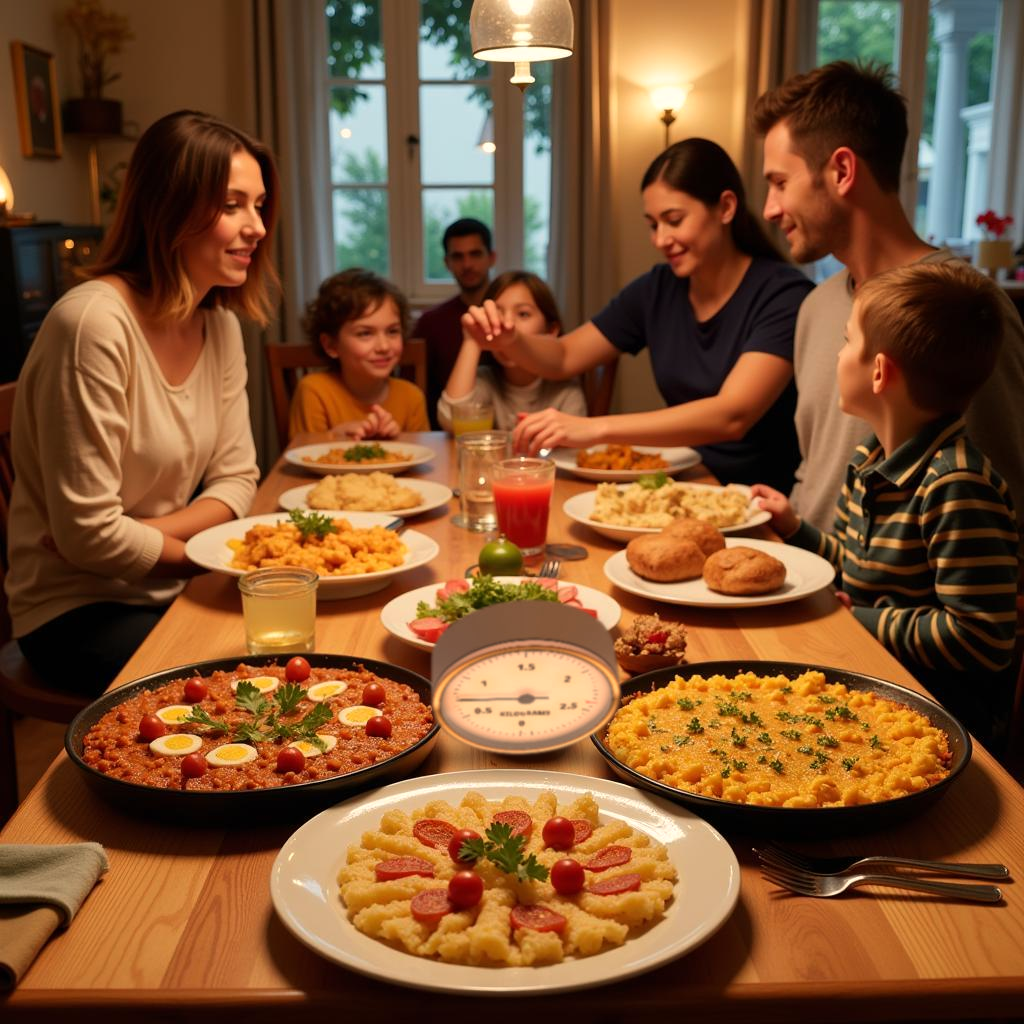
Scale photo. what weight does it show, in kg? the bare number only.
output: 0.75
